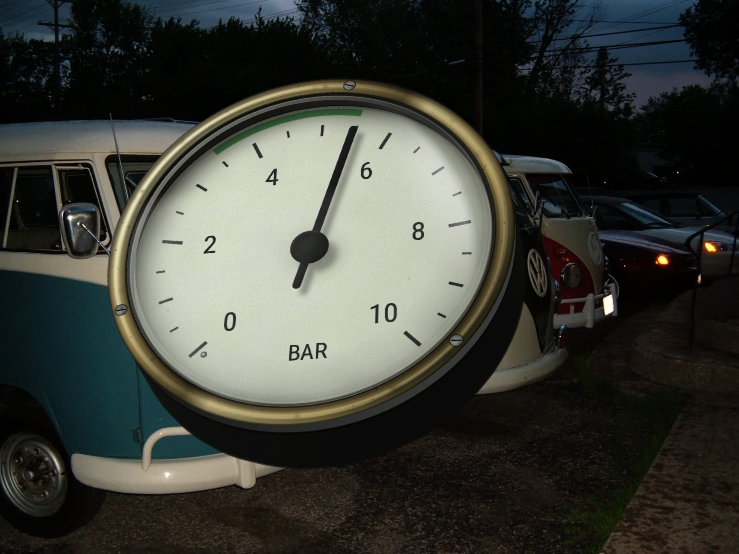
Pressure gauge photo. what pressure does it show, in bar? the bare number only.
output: 5.5
